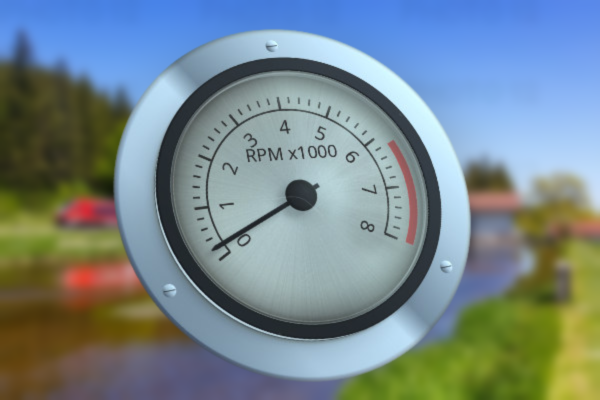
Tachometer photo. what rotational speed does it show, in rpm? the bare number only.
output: 200
